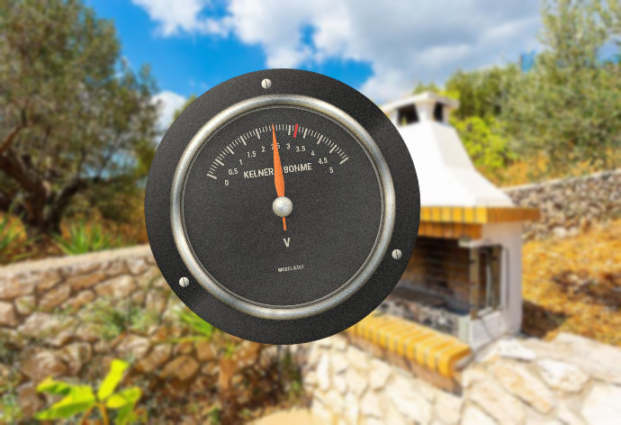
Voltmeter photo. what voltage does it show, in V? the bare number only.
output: 2.5
